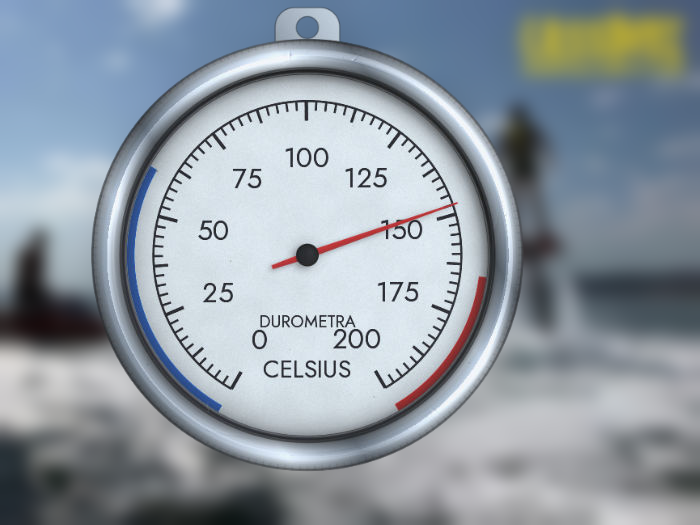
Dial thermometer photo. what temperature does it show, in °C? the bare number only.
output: 147.5
